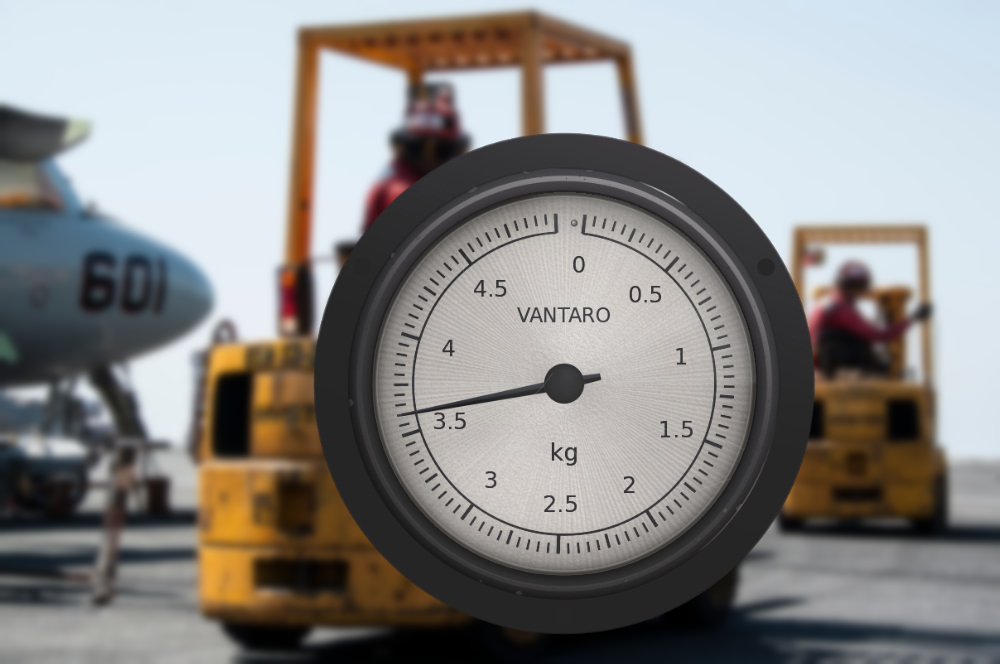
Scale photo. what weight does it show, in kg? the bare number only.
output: 3.6
